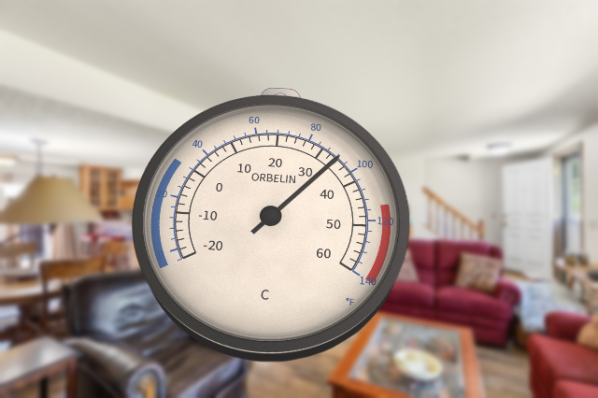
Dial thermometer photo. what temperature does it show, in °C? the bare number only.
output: 34
